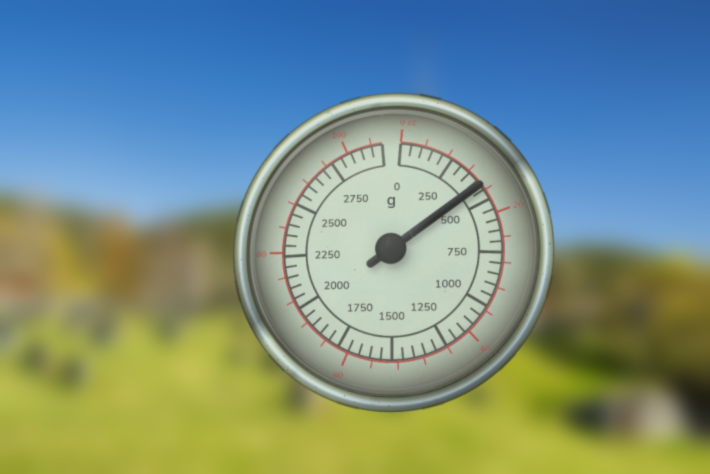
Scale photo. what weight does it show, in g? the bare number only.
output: 425
